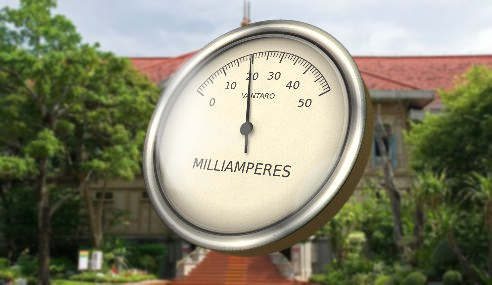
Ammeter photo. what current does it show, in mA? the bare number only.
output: 20
